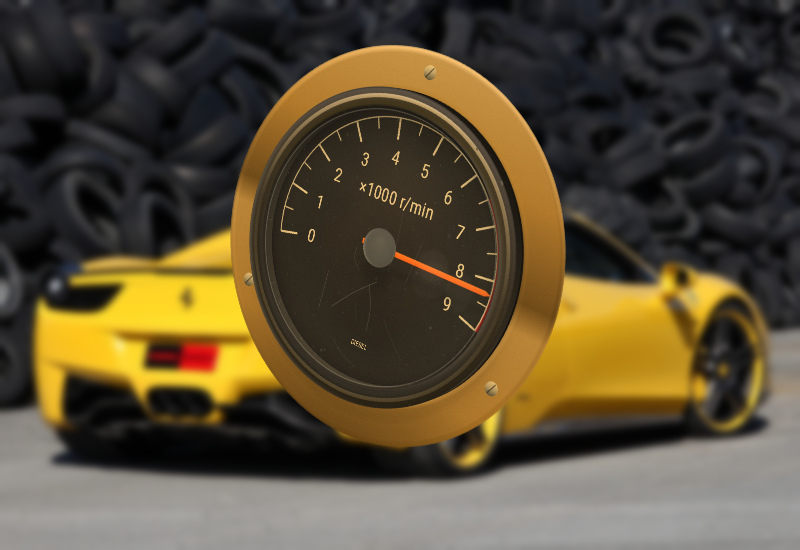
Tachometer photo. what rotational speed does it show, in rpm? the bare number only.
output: 8250
